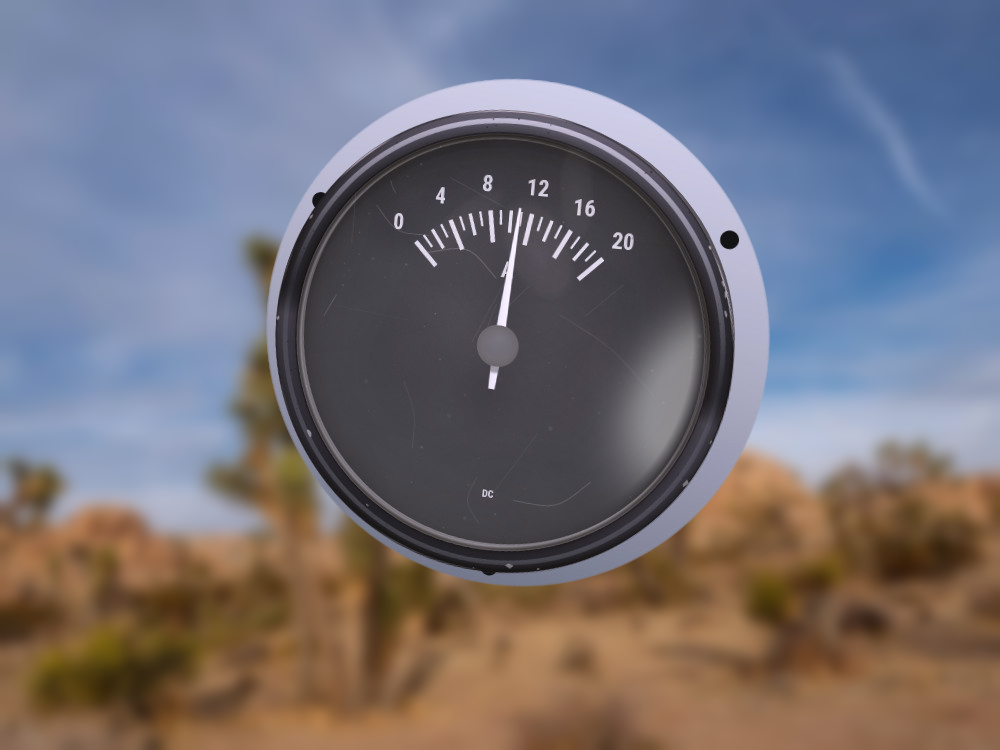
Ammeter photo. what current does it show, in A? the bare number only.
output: 11
